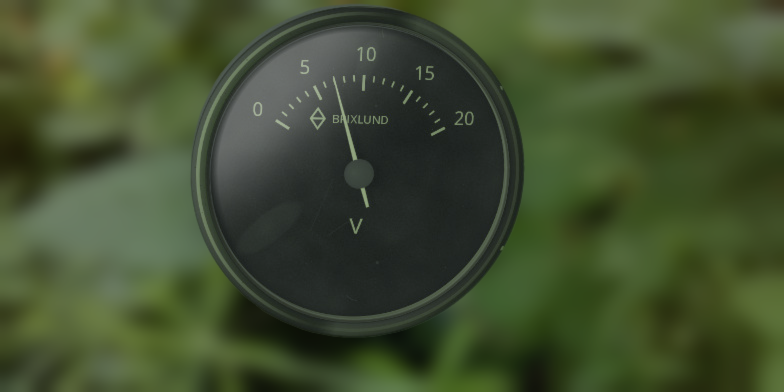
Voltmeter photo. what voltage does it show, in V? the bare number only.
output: 7
